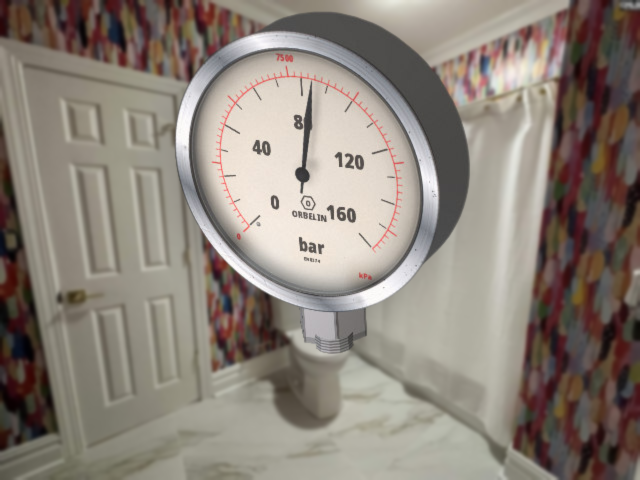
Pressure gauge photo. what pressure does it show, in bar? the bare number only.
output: 85
